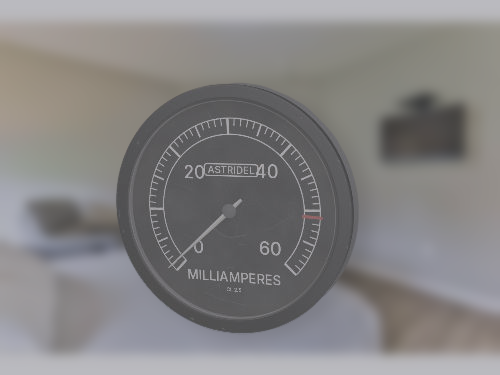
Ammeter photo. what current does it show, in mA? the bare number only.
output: 1
